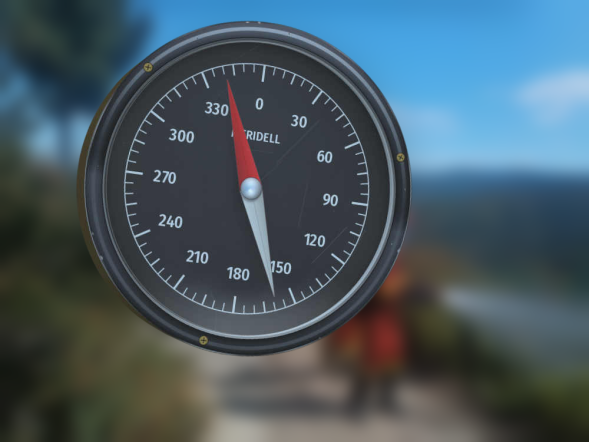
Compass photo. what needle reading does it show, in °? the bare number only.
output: 340
